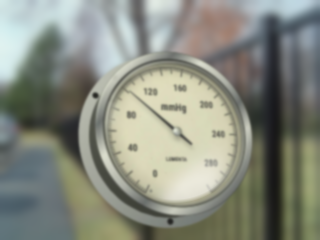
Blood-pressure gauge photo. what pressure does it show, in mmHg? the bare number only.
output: 100
